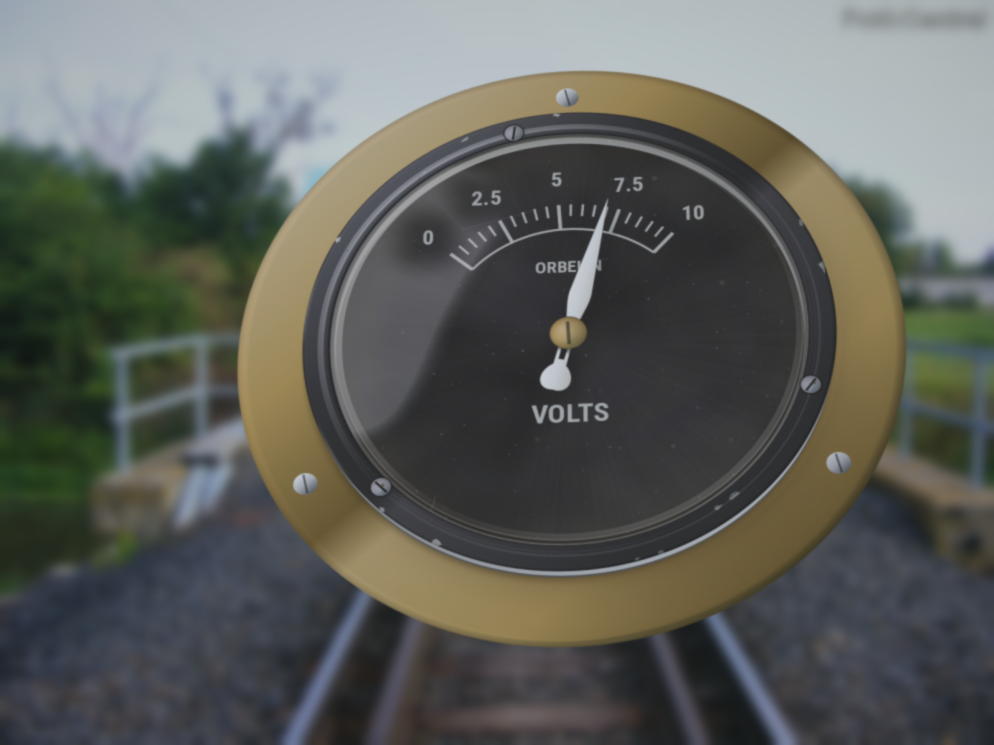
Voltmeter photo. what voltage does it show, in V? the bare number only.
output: 7
